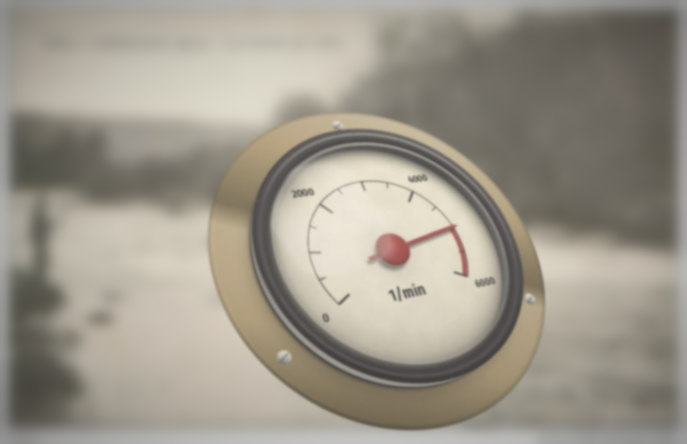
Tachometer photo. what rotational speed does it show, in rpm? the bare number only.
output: 5000
